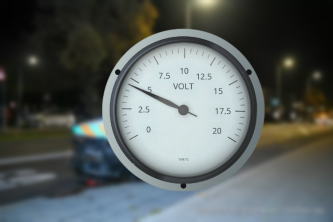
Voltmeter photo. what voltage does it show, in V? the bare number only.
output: 4.5
